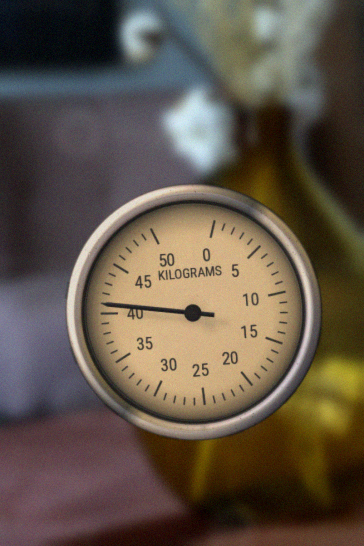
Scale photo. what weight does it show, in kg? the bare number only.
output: 41
